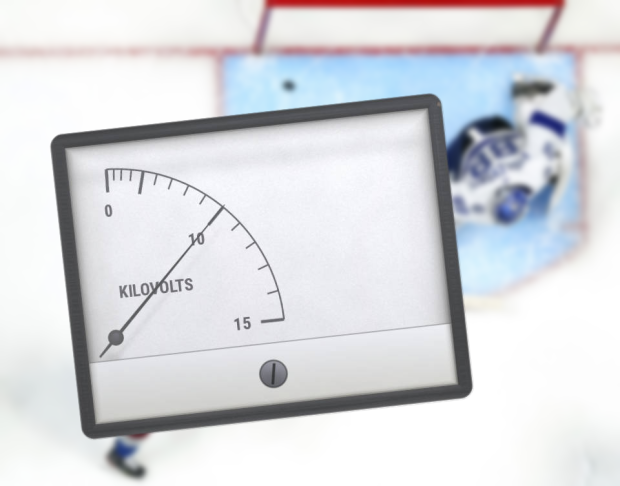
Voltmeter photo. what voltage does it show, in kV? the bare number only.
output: 10
